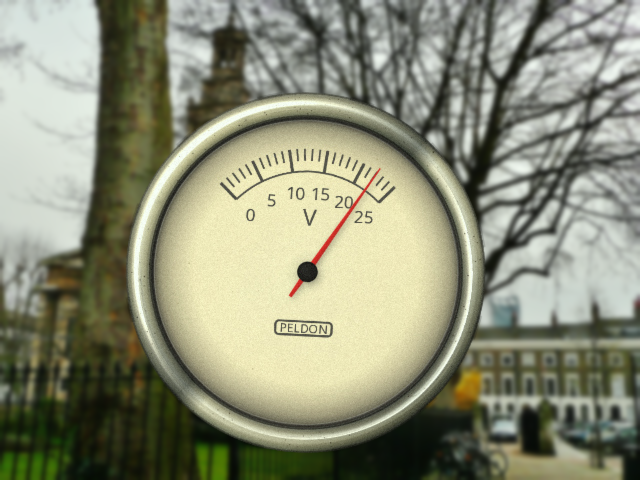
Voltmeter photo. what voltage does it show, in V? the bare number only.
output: 22
